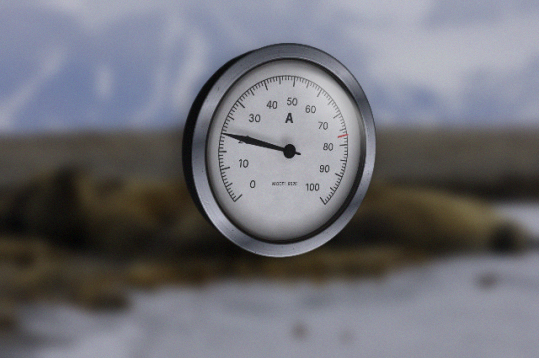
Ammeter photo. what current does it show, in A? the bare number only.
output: 20
